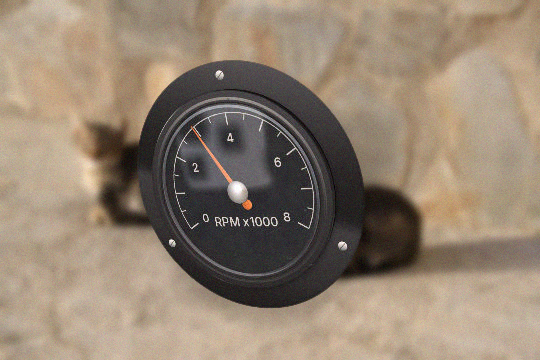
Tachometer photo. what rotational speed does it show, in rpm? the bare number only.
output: 3000
